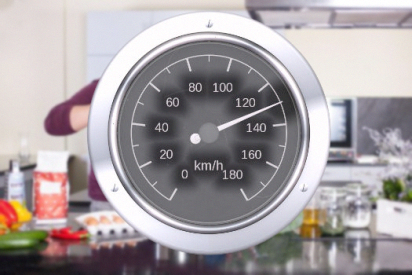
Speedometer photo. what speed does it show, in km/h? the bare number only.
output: 130
